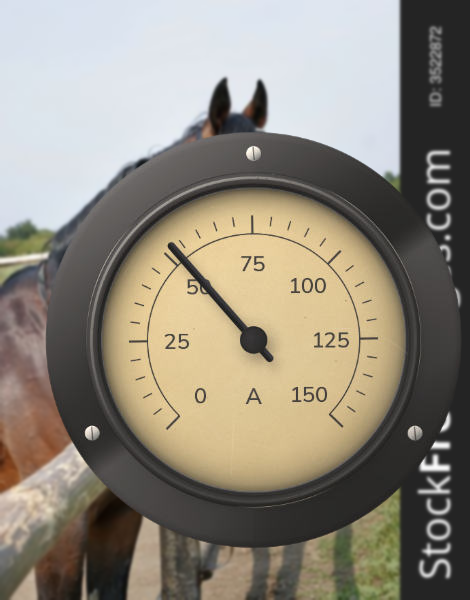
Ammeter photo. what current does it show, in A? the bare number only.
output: 52.5
